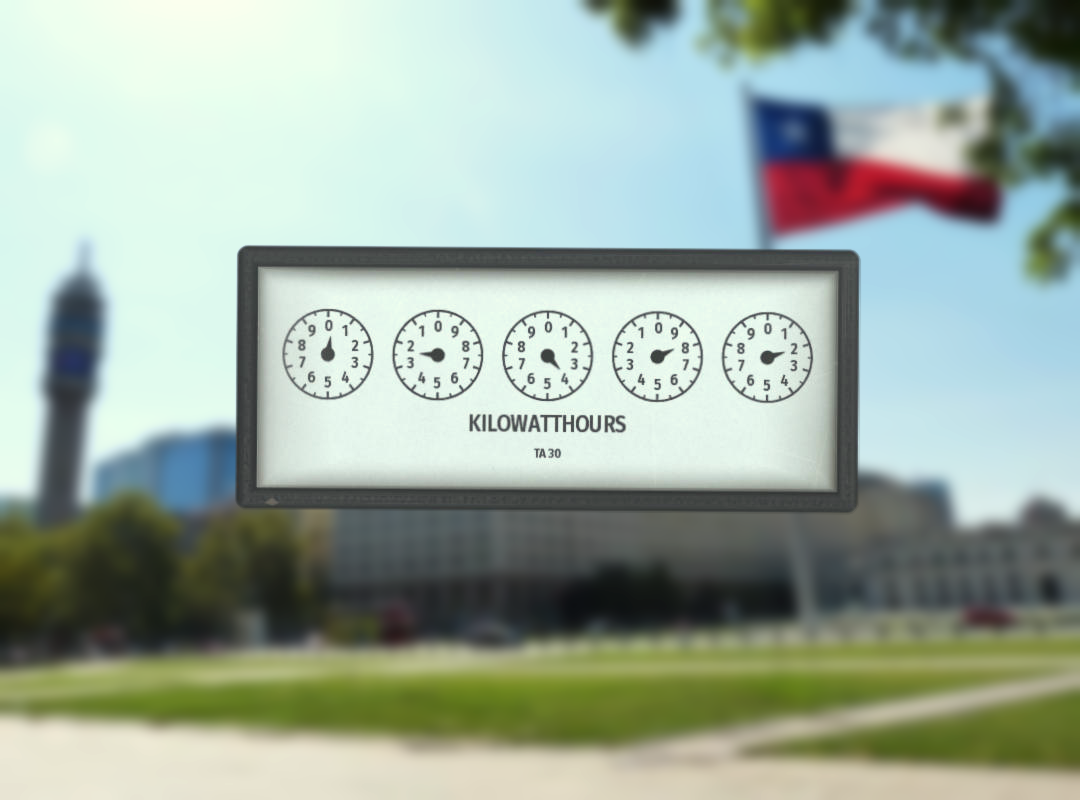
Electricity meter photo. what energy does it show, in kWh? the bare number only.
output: 2382
